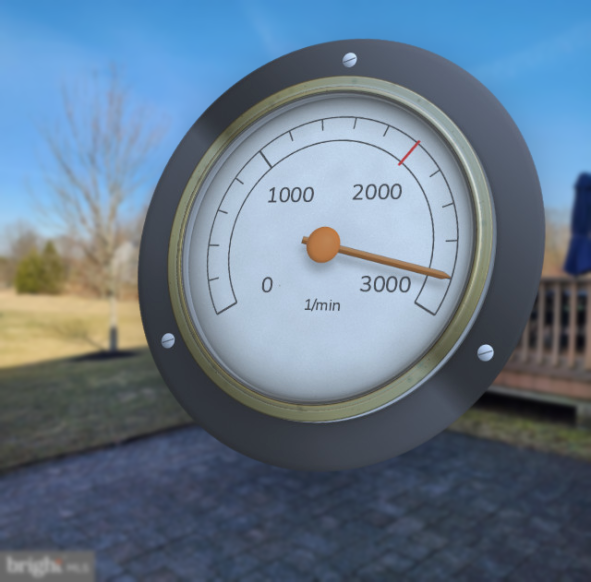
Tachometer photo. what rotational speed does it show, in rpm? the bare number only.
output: 2800
